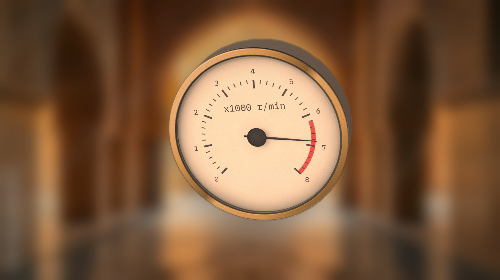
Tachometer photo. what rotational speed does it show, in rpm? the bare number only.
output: 6800
